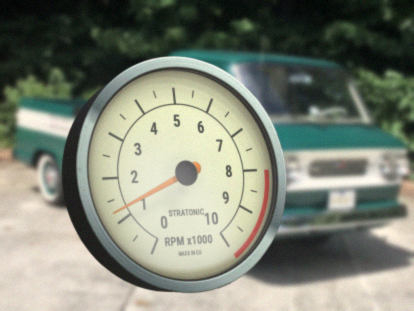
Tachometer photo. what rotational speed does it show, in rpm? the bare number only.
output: 1250
